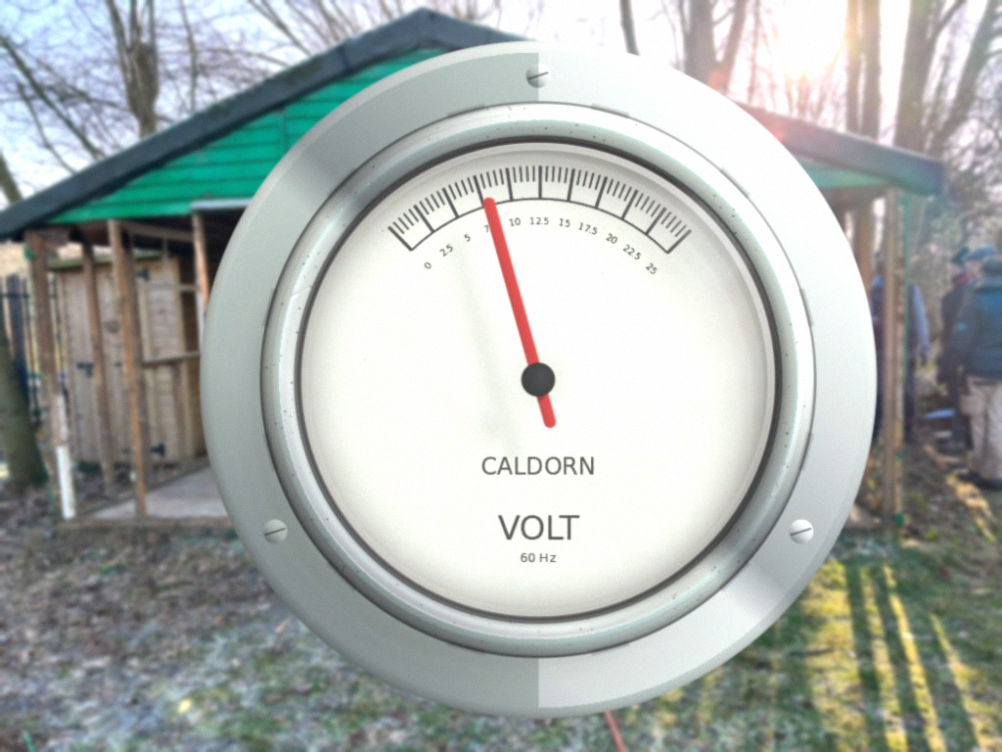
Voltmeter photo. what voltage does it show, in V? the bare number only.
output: 8
